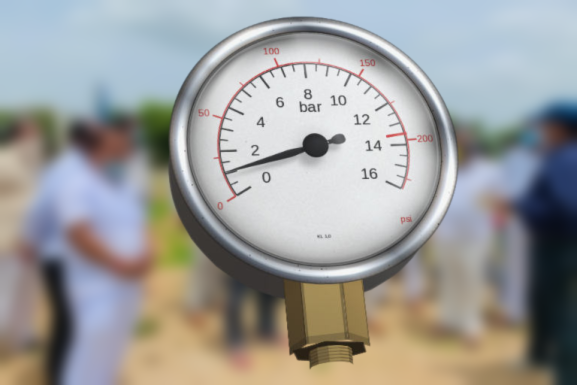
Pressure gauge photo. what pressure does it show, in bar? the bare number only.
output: 1
